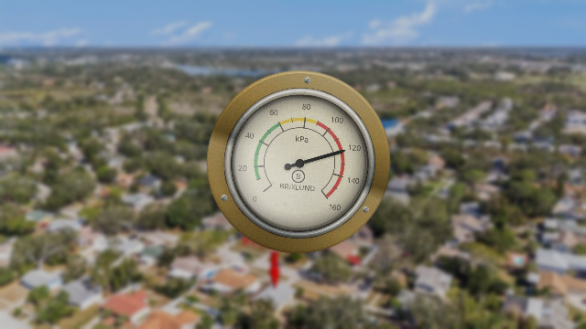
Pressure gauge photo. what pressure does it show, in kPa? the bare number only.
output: 120
